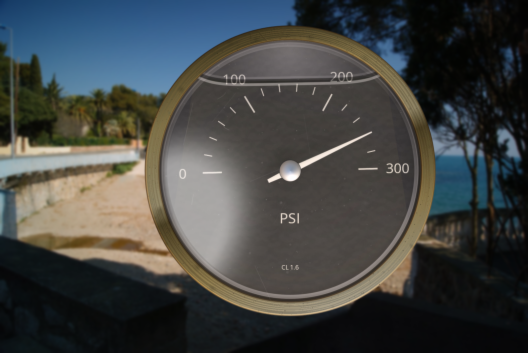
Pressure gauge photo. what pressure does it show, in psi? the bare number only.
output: 260
